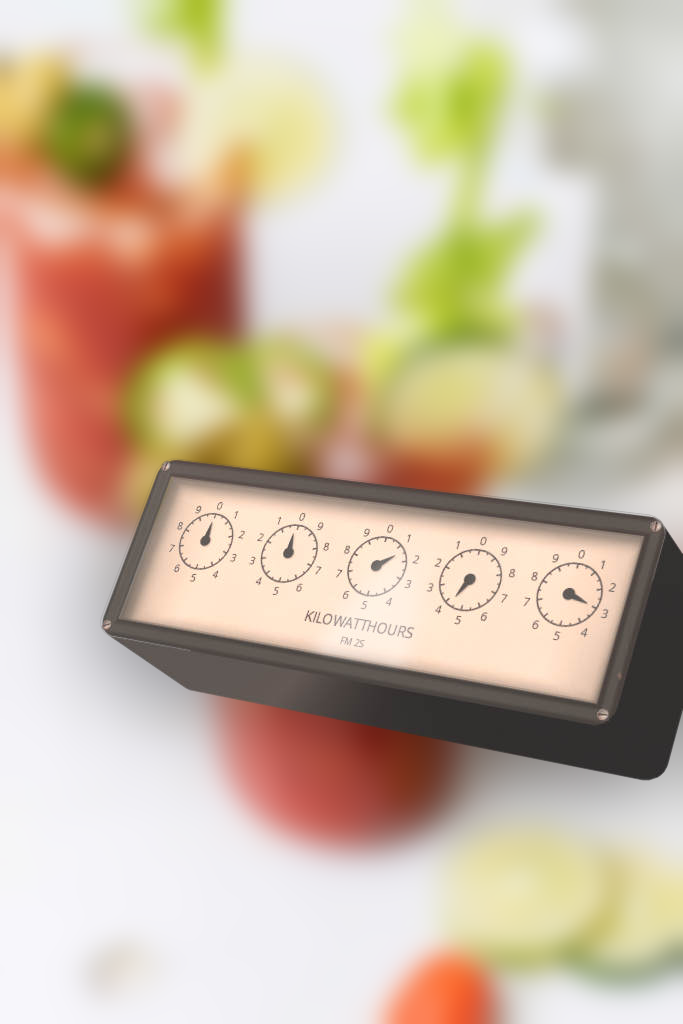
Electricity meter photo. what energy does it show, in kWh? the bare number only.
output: 143
